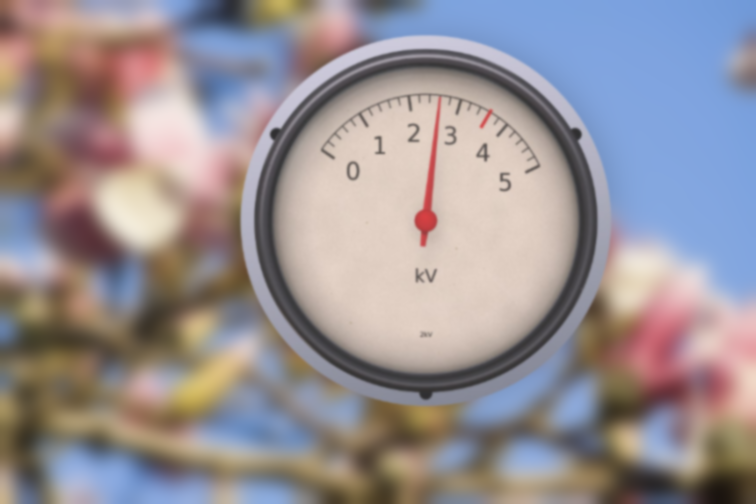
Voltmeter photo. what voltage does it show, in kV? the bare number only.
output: 2.6
